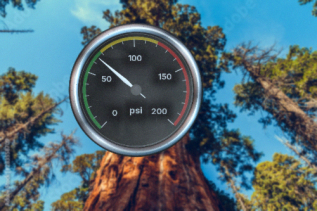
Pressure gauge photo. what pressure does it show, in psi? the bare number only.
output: 65
